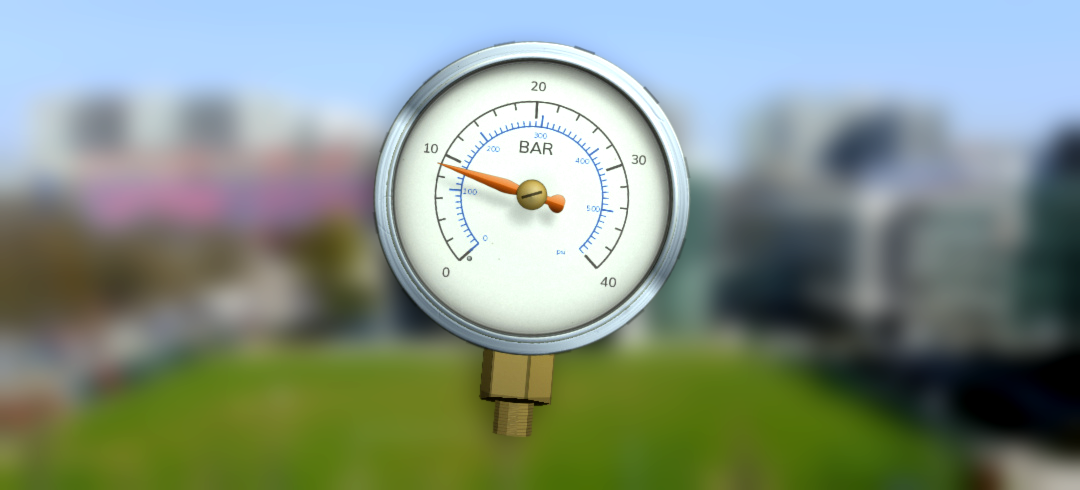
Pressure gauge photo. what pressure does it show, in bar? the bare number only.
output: 9
